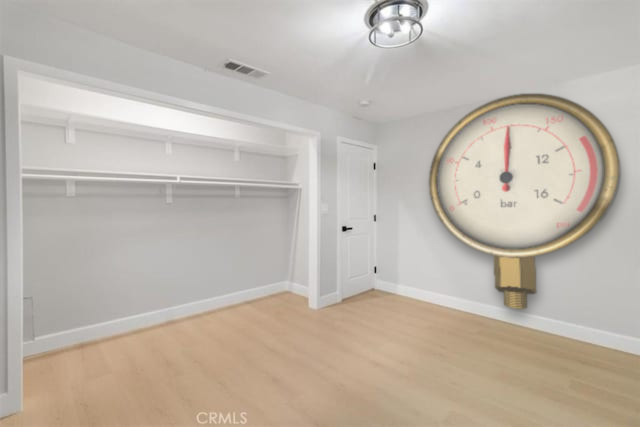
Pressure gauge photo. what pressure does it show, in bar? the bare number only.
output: 8
